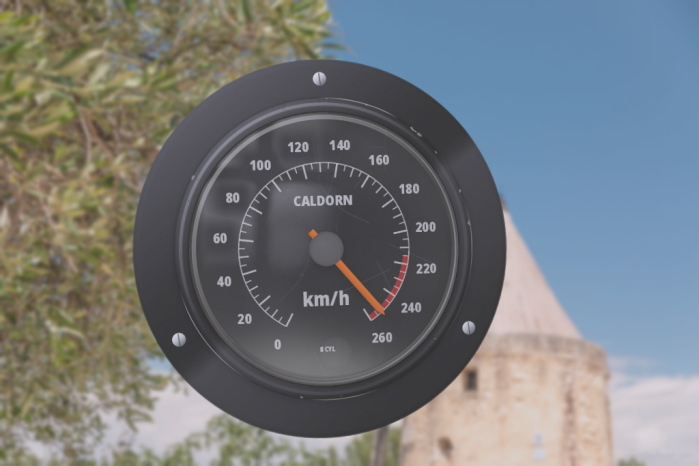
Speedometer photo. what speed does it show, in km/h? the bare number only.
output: 252.5
